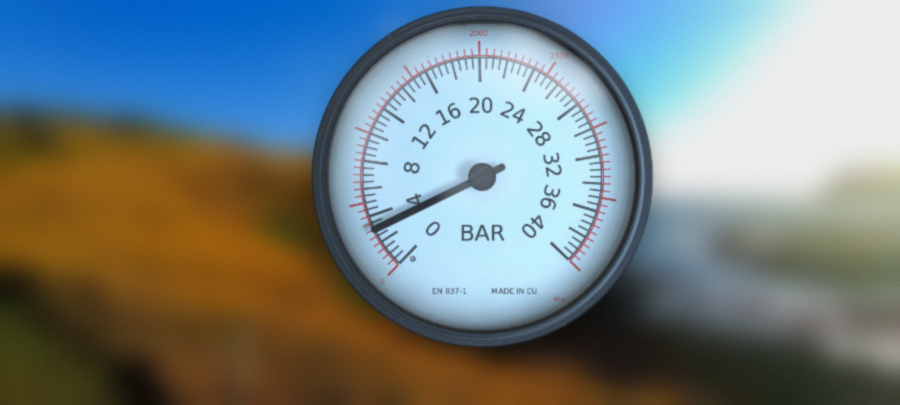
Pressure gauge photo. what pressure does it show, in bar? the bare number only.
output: 3
